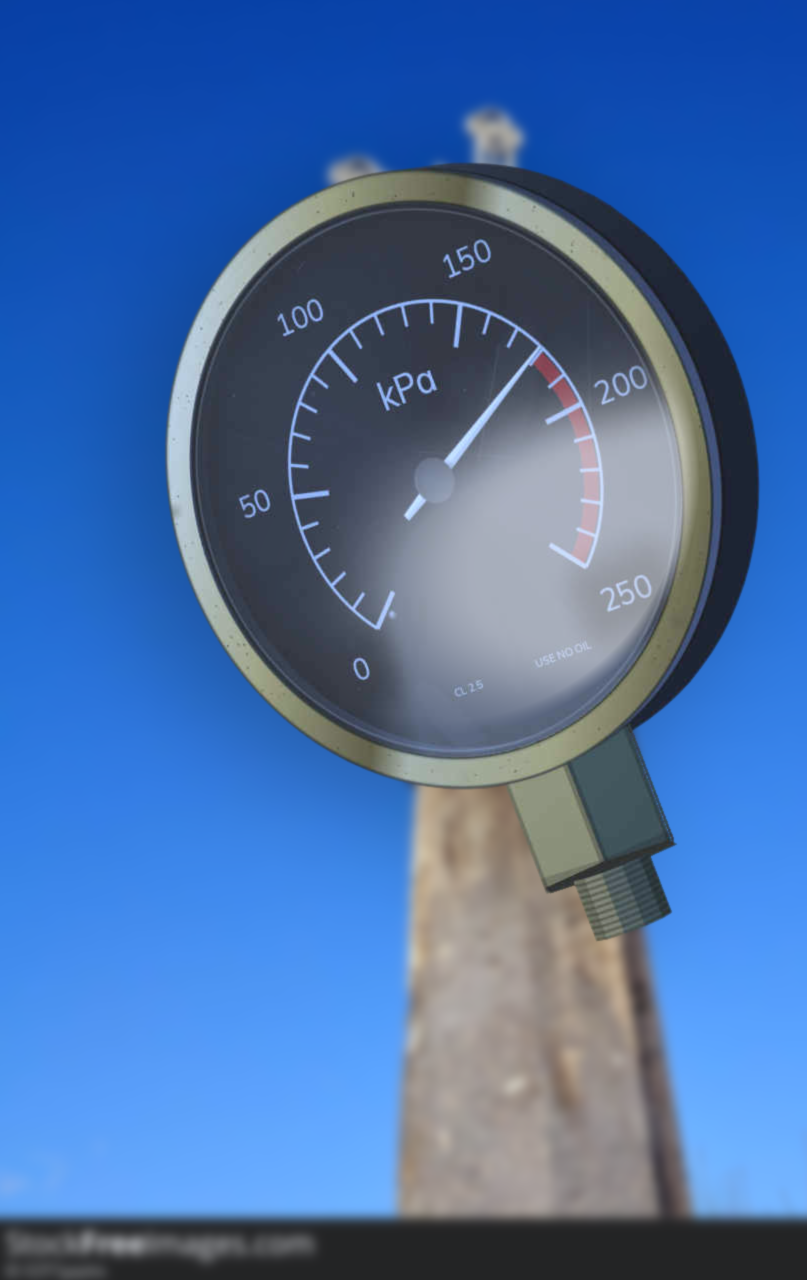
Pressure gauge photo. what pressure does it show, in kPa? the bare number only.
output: 180
